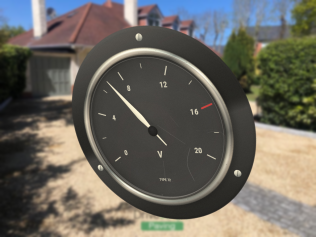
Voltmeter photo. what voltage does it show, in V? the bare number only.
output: 7
